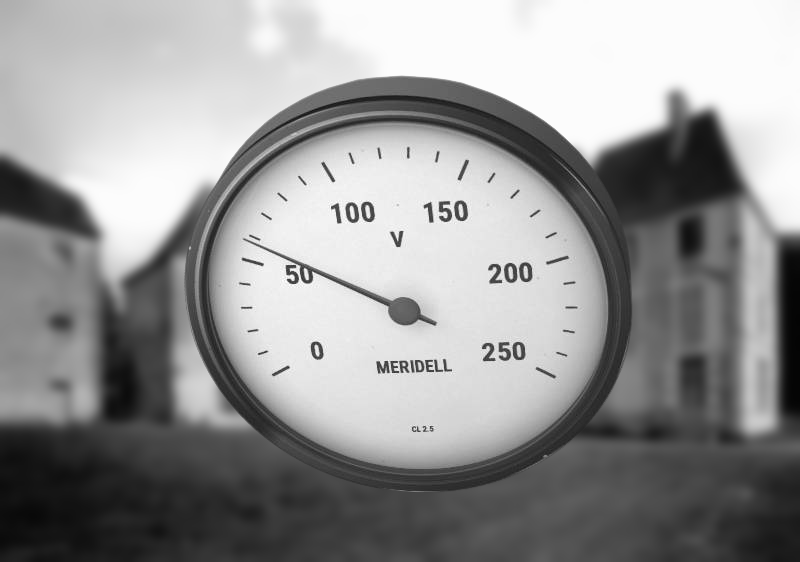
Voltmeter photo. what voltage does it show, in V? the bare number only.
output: 60
